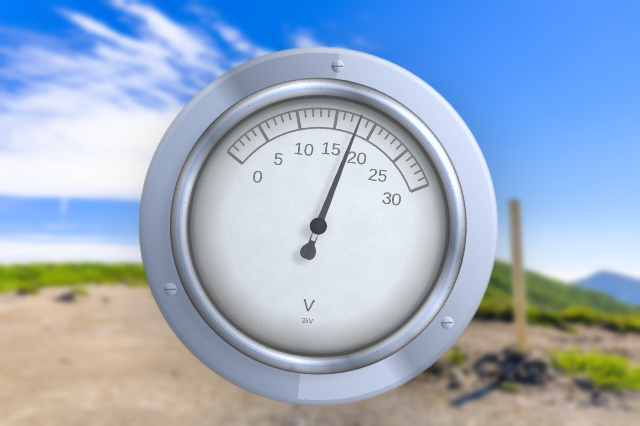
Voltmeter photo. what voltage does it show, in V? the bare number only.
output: 18
